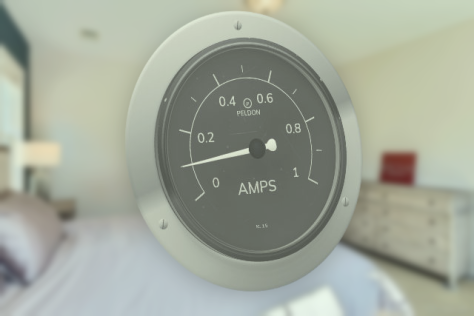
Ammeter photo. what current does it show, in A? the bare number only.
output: 0.1
